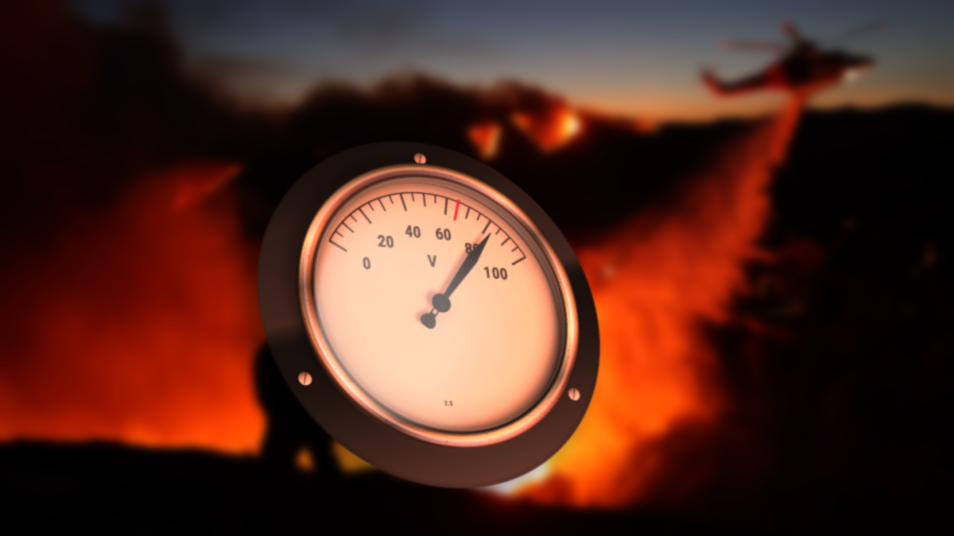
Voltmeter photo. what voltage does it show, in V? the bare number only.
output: 82.5
